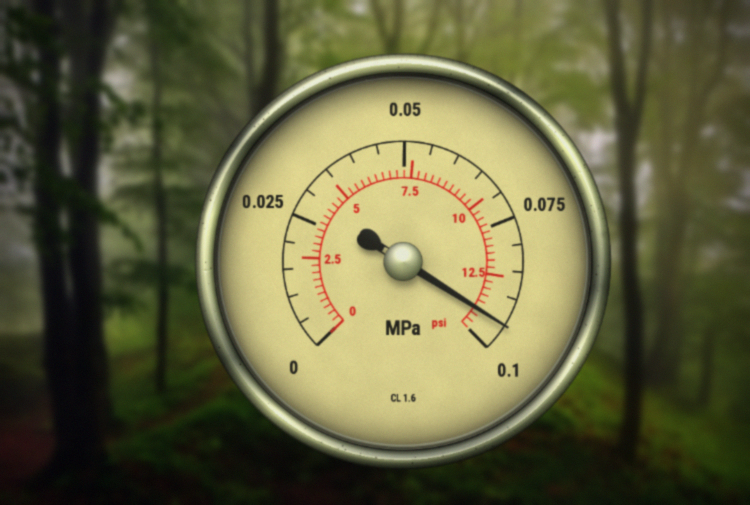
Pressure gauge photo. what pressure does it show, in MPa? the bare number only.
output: 0.095
